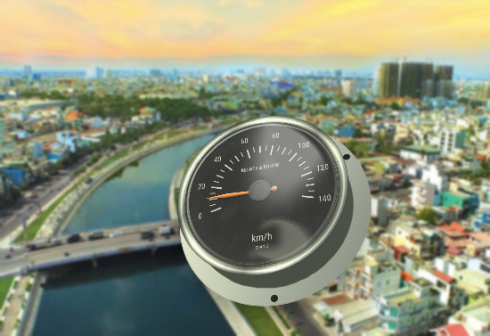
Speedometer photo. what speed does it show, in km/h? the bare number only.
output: 10
